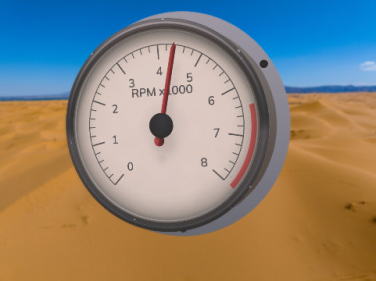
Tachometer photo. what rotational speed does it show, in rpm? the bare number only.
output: 4400
